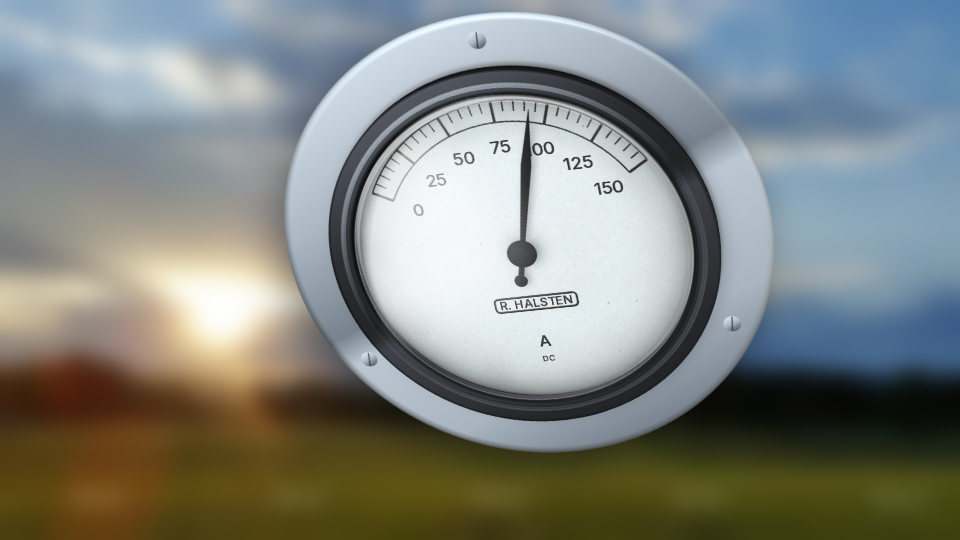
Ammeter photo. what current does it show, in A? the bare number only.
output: 92.5
